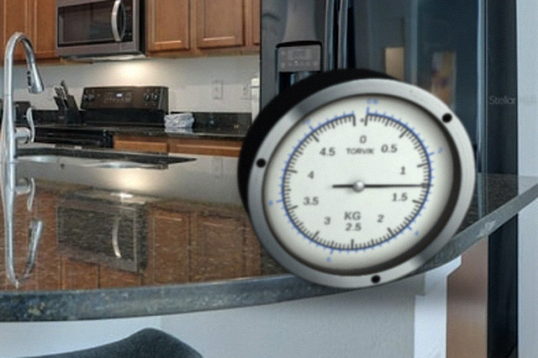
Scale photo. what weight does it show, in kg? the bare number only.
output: 1.25
